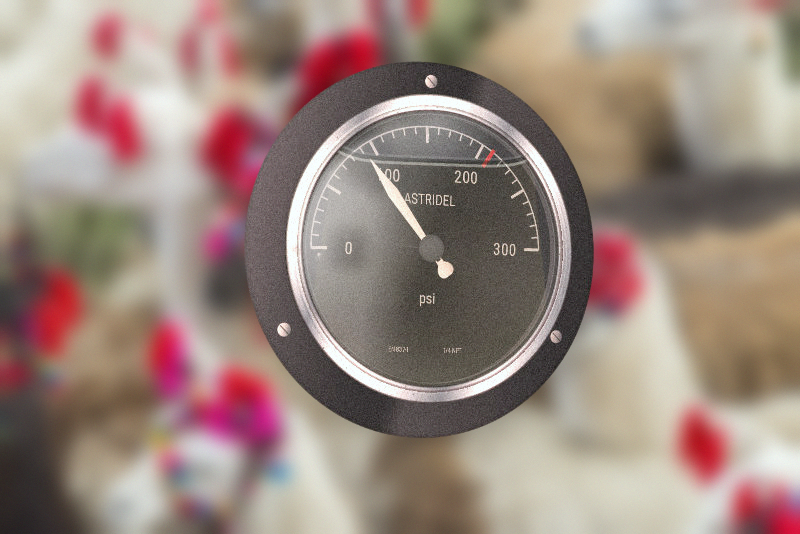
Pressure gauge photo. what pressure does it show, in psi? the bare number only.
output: 90
